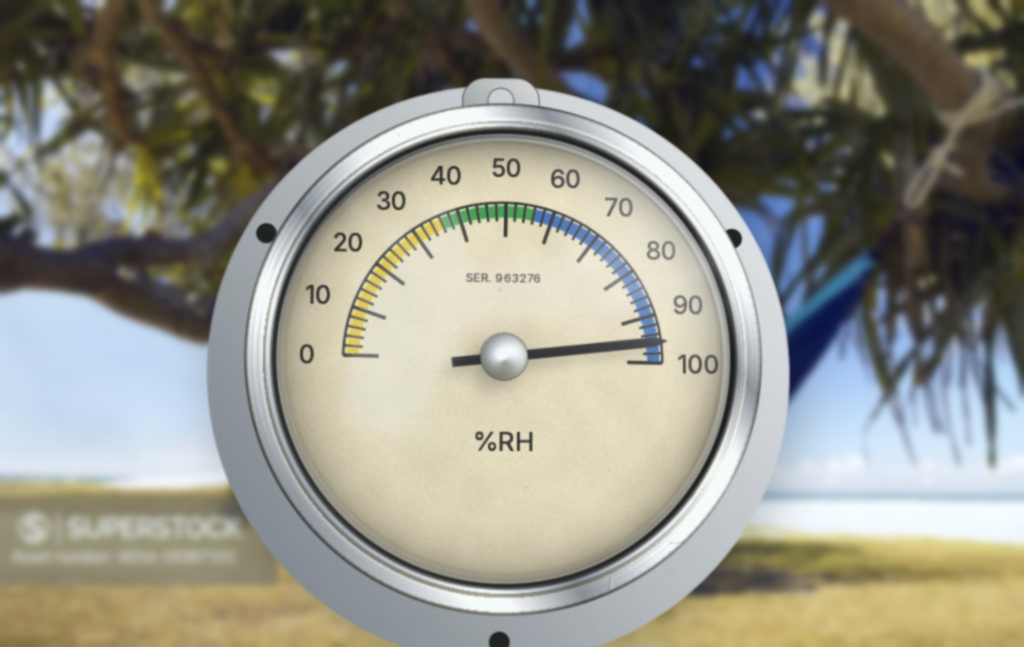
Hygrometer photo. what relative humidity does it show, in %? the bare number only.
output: 96
